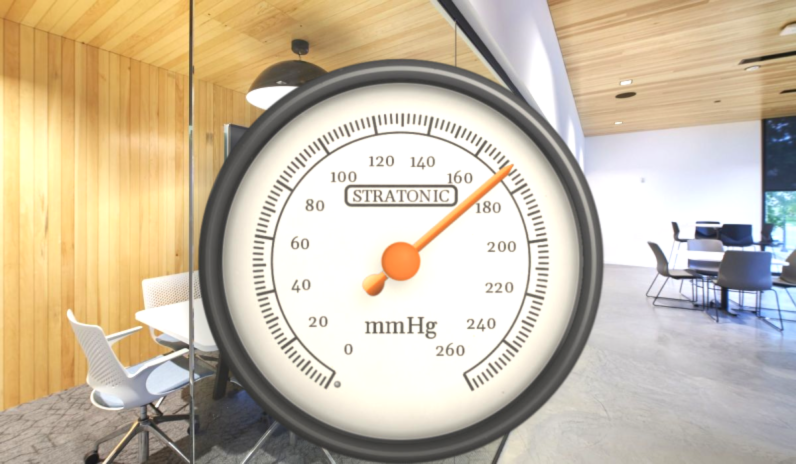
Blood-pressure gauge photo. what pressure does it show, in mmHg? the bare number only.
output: 172
